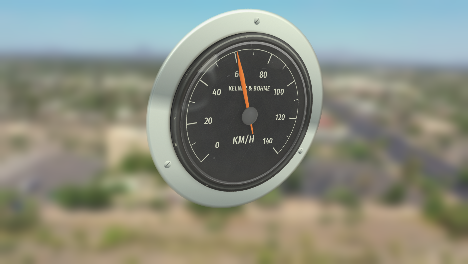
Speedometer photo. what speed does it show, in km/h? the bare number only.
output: 60
